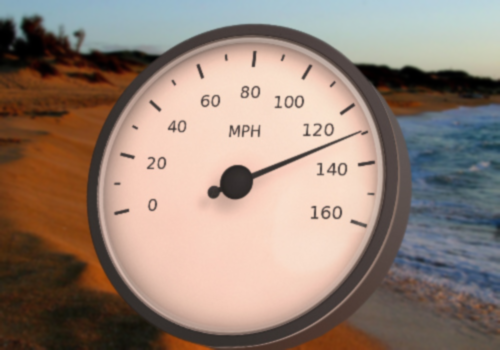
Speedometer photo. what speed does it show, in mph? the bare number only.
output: 130
